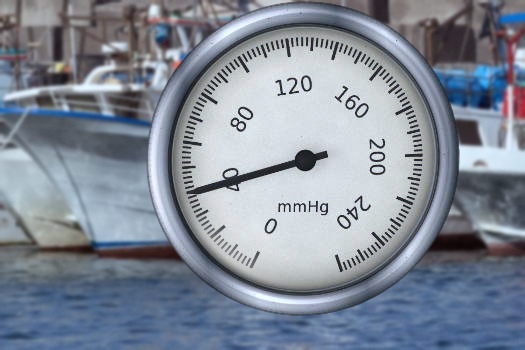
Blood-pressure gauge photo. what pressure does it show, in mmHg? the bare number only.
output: 40
